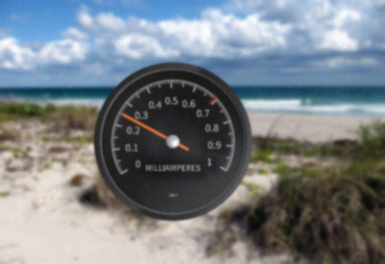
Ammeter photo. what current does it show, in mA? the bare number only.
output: 0.25
